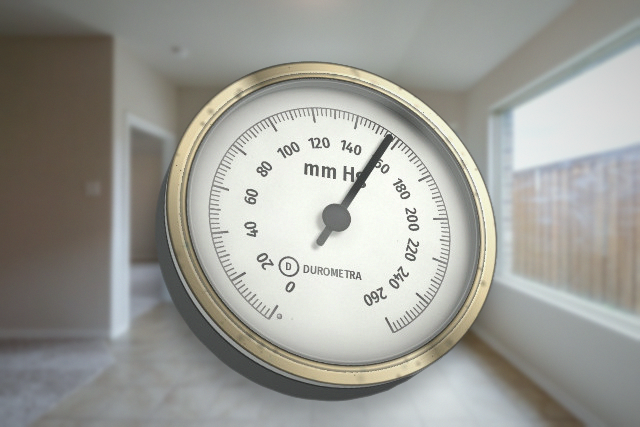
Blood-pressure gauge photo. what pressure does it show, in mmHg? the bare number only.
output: 156
